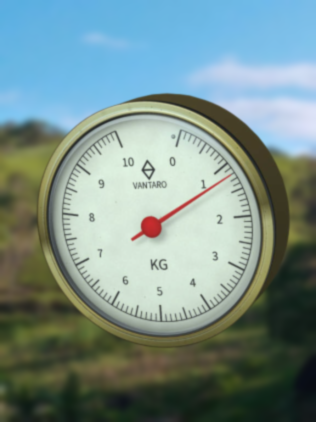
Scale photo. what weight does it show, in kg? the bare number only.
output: 1.2
